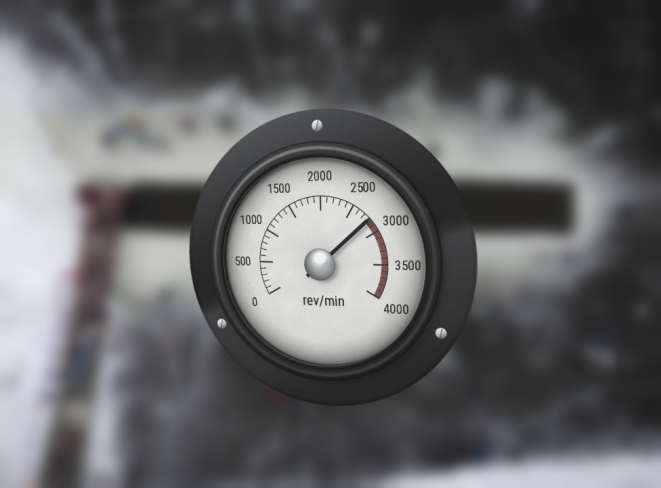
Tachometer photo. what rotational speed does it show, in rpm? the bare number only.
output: 2800
